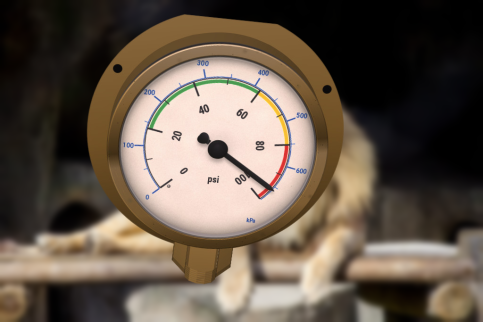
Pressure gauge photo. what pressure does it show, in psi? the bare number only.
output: 95
